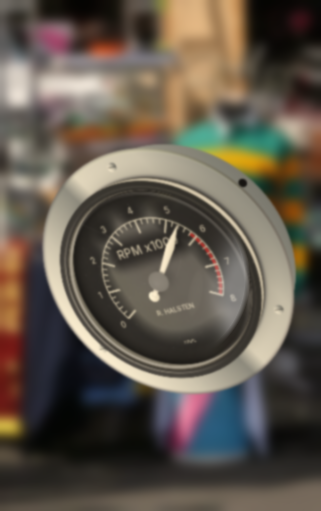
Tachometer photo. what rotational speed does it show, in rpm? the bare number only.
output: 5400
